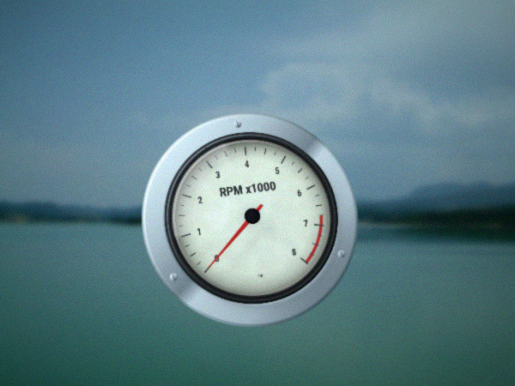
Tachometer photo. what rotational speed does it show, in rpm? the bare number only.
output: 0
